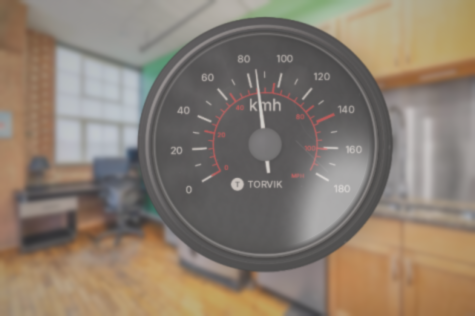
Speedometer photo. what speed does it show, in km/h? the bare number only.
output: 85
